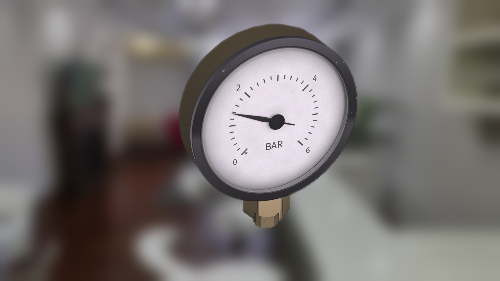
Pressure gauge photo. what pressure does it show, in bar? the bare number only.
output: 1.4
